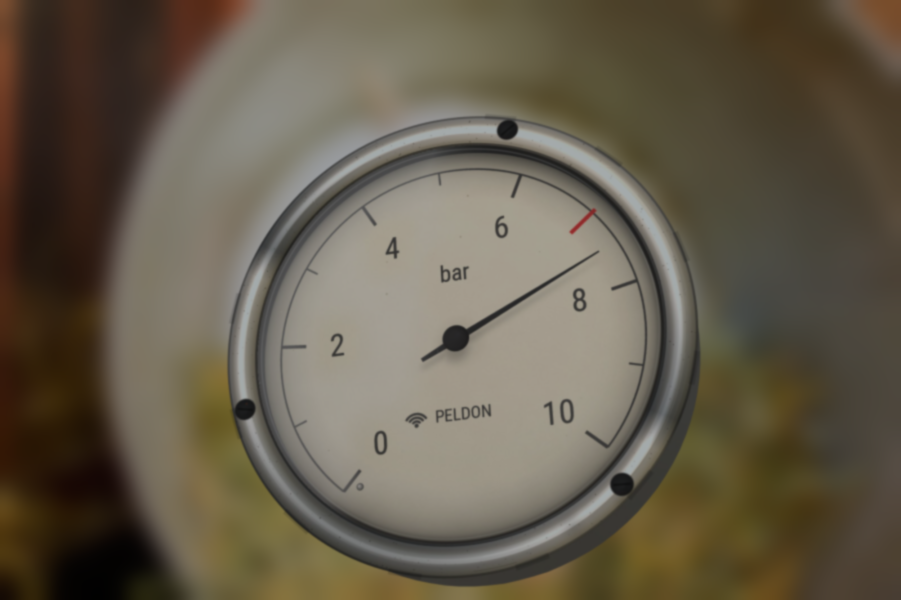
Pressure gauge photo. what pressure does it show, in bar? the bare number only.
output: 7.5
